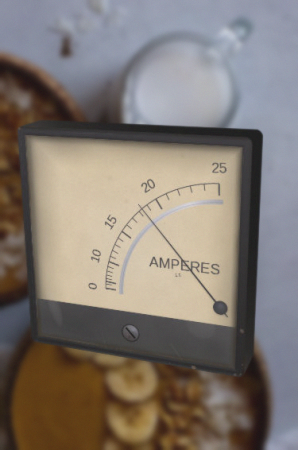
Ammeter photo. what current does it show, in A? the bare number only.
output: 18.5
